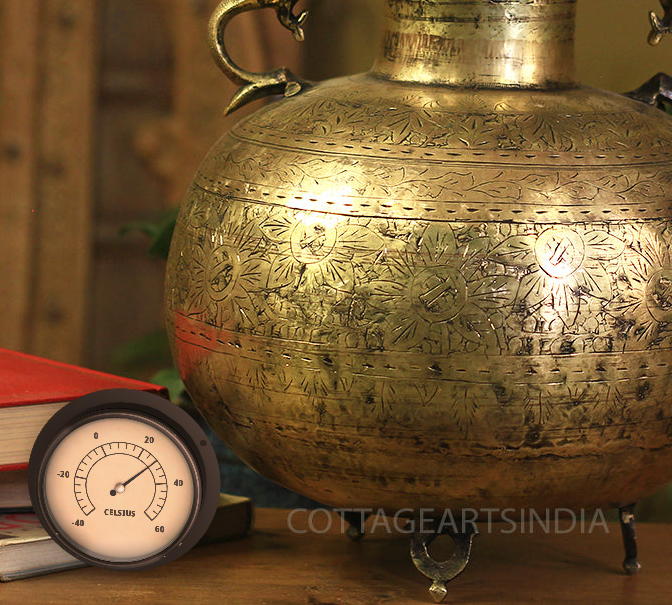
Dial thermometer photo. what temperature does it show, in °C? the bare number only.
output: 28
